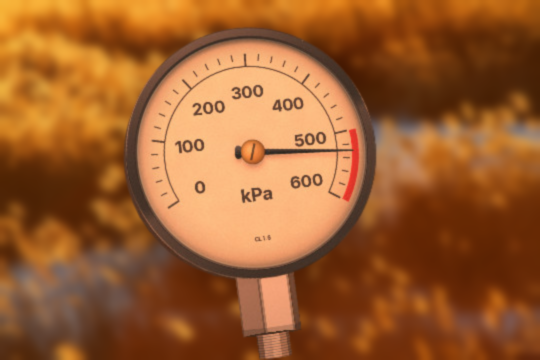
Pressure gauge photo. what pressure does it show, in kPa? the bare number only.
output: 530
